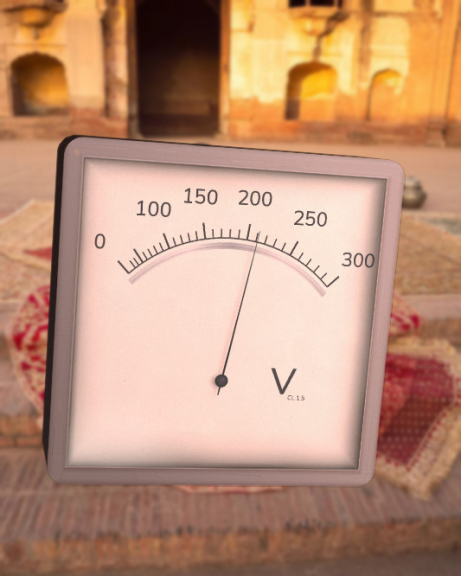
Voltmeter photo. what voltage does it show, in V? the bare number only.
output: 210
